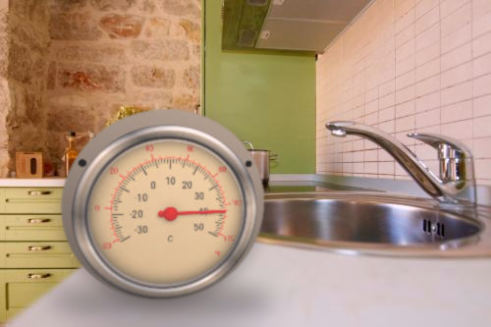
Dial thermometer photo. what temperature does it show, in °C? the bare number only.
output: 40
